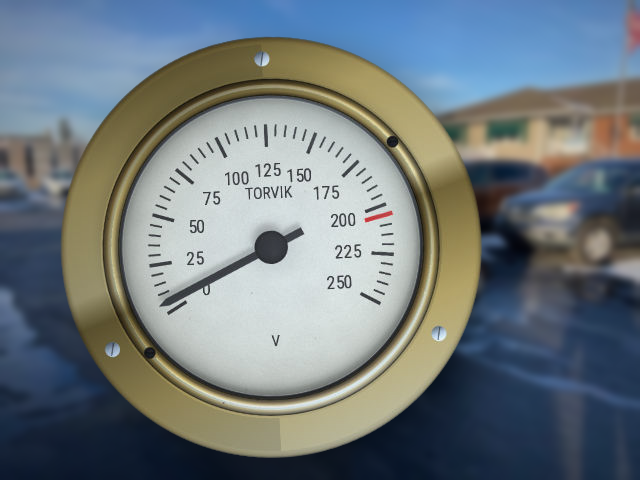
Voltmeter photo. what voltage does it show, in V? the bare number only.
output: 5
